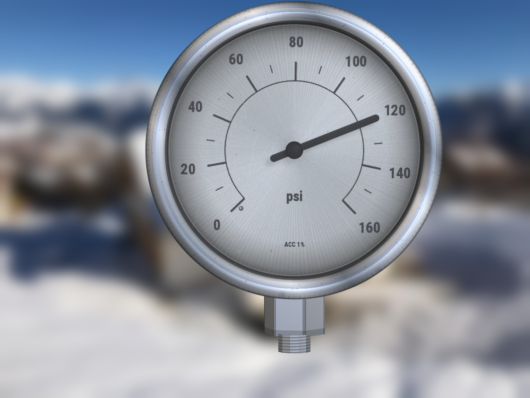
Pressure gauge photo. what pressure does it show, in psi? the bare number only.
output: 120
